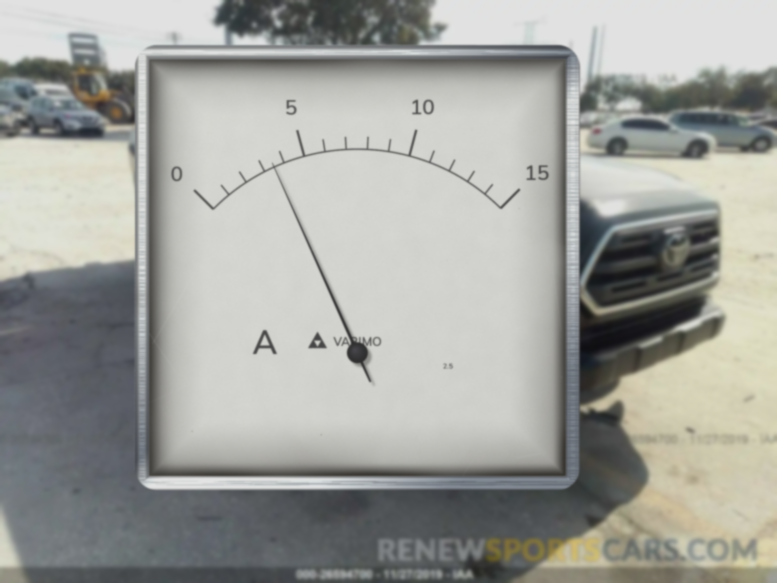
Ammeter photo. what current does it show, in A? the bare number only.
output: 3.5
